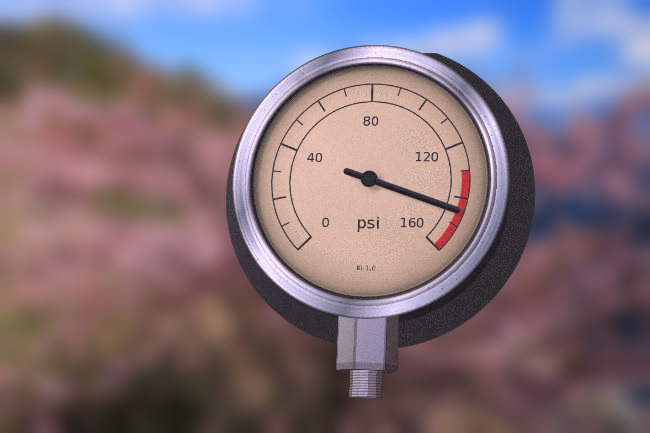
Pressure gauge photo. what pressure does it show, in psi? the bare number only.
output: 145
